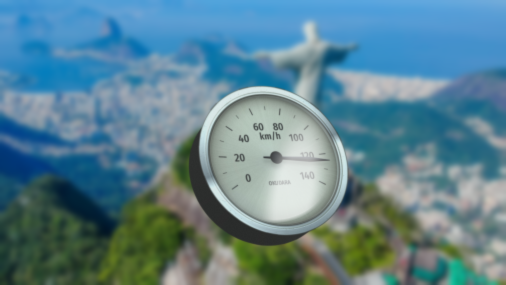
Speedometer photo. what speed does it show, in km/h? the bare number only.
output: 125
